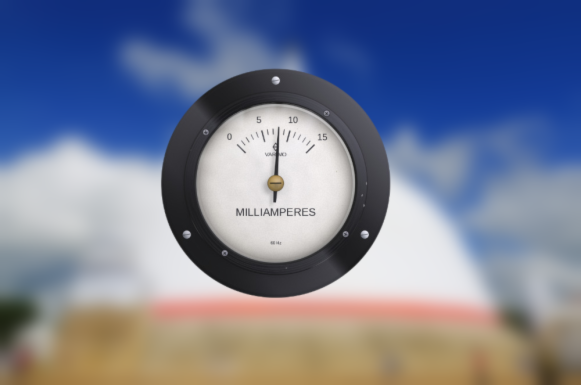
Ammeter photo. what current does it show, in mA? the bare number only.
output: 8
